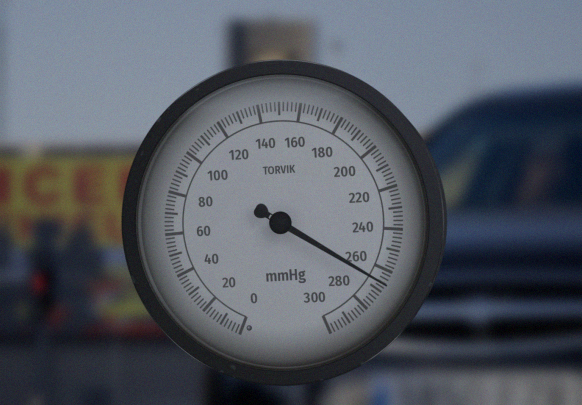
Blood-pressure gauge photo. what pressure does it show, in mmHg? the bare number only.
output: 266
